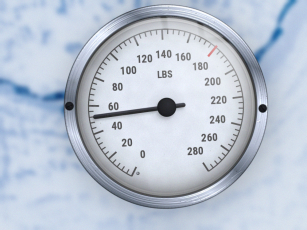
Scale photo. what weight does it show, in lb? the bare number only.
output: 52
